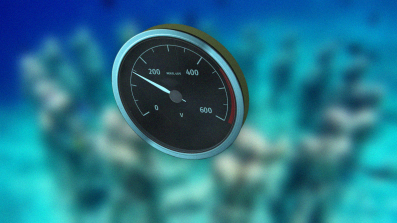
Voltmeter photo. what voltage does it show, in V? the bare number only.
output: 150
